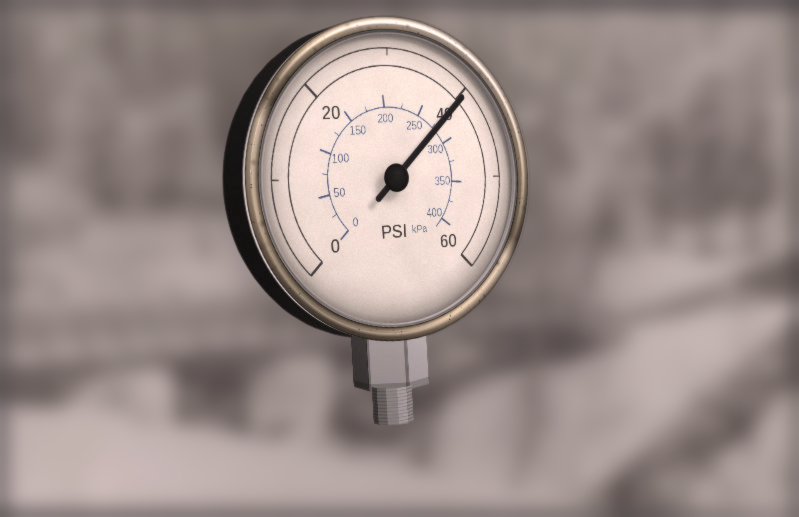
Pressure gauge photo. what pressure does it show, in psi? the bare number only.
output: 40
